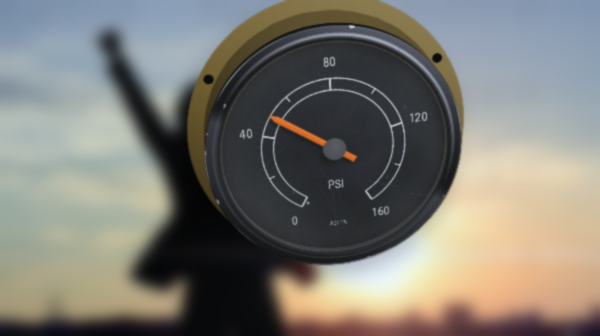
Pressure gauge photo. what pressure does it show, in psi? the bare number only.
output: 50
